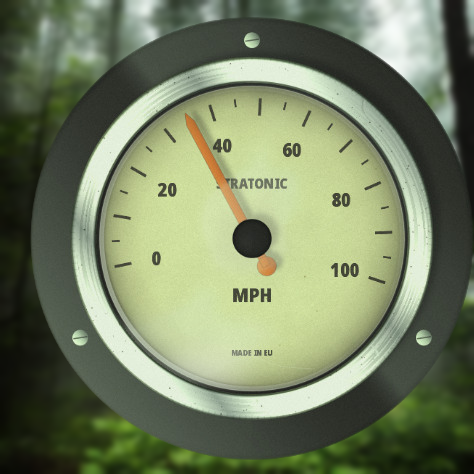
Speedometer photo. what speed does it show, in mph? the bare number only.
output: 35
